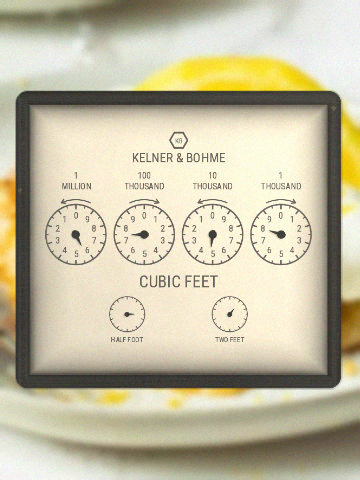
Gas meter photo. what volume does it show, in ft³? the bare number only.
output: 574800
